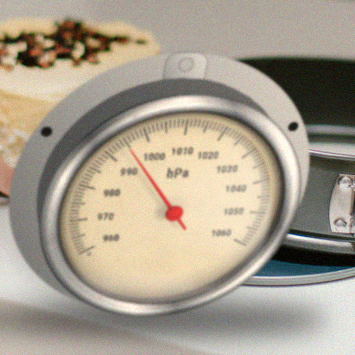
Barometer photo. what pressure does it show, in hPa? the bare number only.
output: 995
